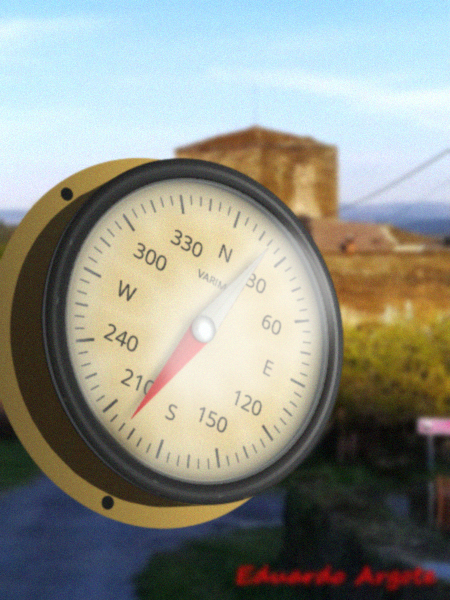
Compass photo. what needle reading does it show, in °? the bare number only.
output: 200
